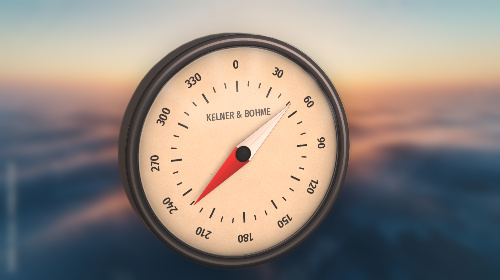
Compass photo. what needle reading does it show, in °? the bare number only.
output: 230
